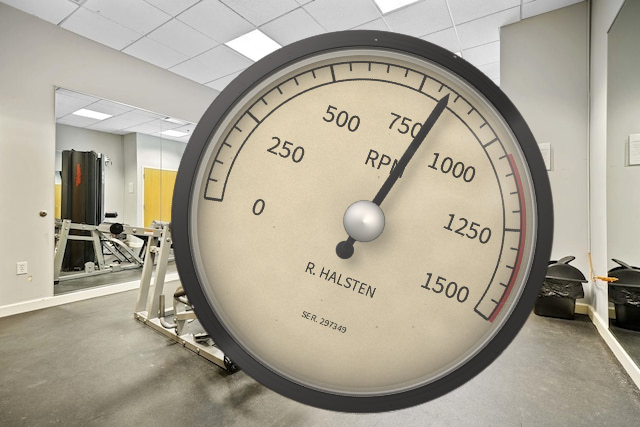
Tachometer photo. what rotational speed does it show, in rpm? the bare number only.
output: 825
